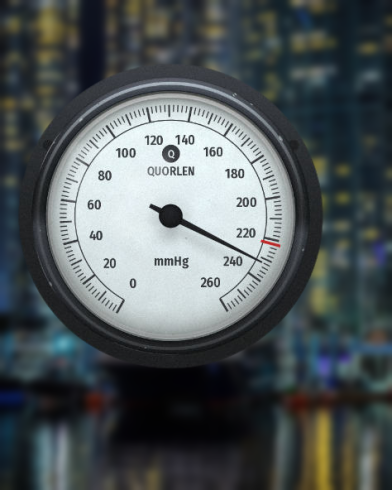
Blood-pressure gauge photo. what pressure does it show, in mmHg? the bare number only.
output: 232
